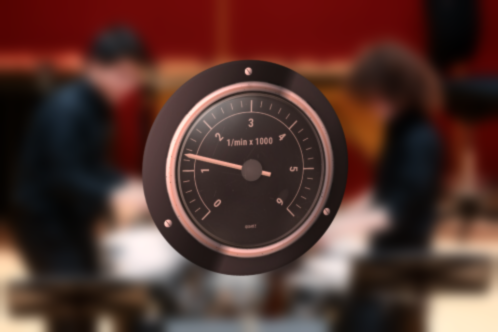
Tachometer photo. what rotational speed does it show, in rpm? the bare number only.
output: 1300
